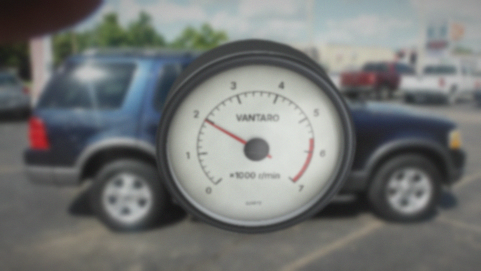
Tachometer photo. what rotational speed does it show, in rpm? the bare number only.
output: 2000
